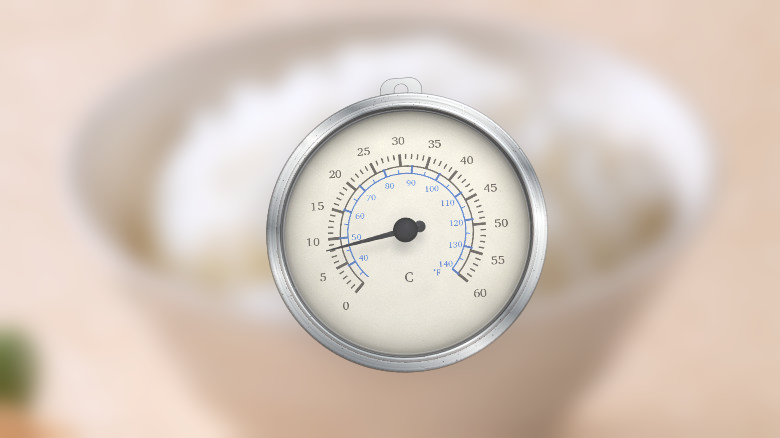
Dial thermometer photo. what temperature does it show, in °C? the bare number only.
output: 8
